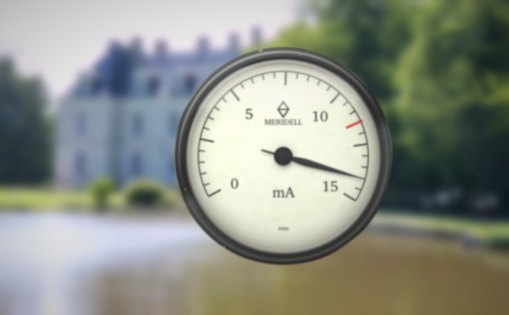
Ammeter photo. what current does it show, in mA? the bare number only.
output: 14
